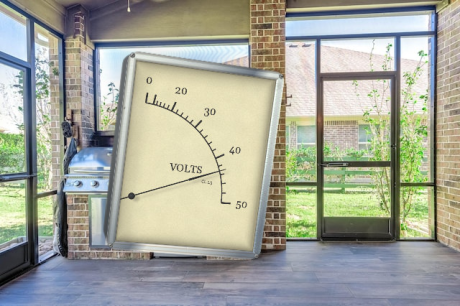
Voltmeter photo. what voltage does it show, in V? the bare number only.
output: 43
